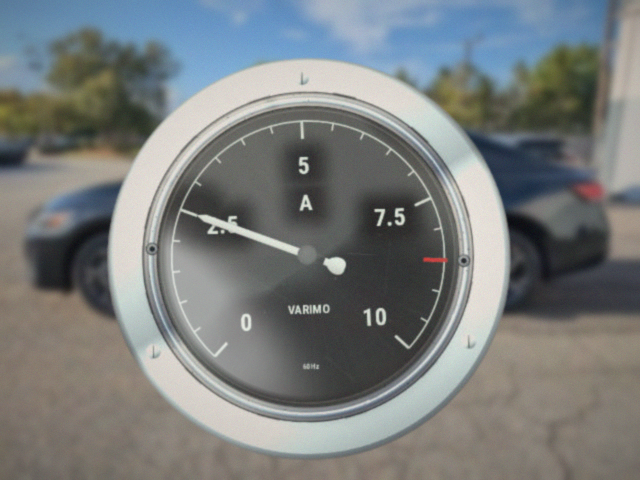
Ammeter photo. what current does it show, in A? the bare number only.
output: 2.5
